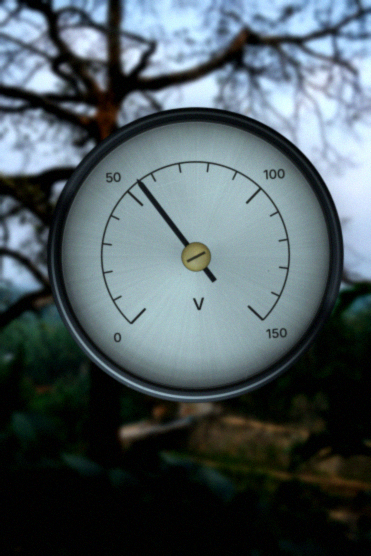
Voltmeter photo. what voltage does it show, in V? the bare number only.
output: 55
